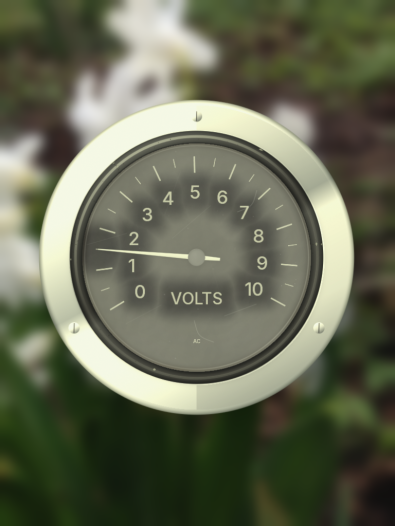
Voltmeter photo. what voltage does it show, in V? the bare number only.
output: 1.5
